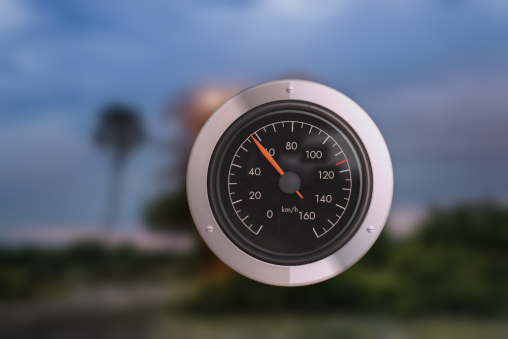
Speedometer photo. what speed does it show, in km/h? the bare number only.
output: 57.5
